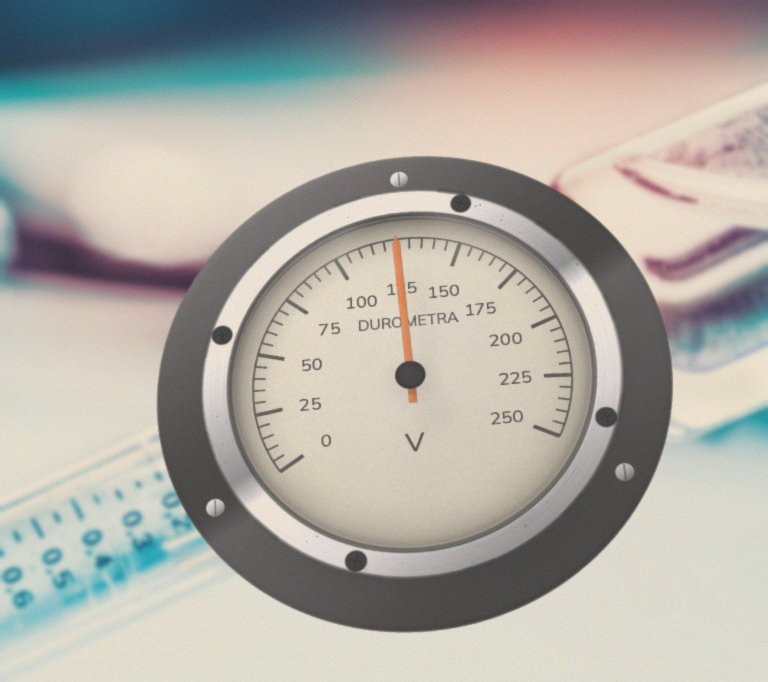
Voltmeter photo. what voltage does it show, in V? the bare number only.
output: 125
